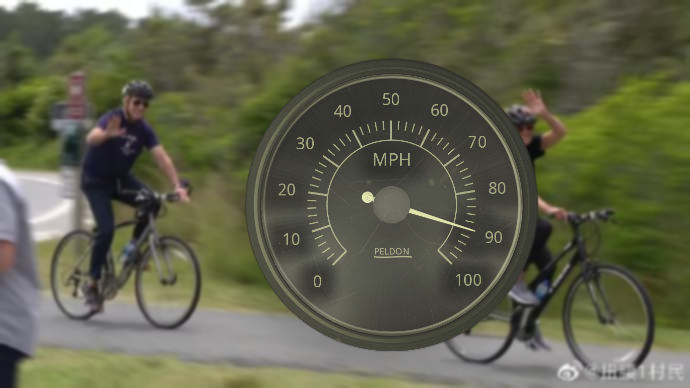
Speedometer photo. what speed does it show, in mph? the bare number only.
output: 90
